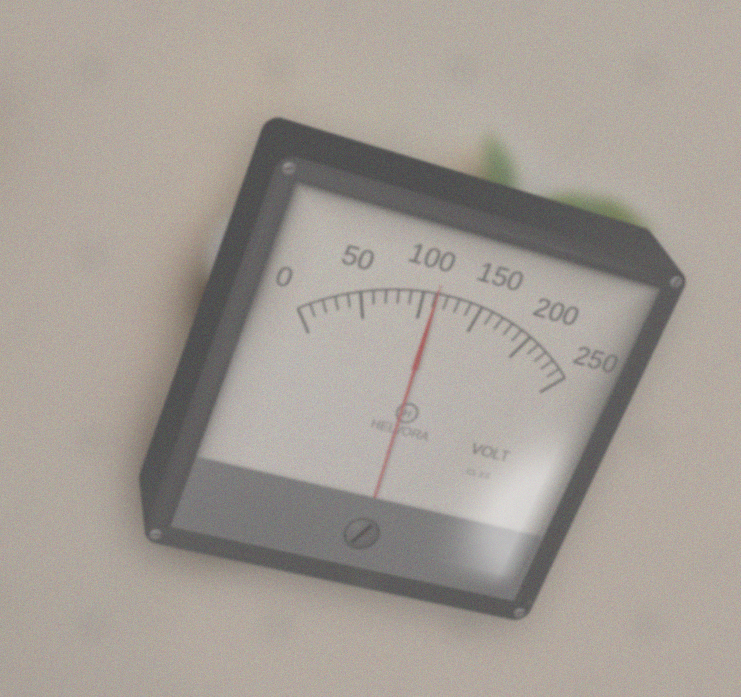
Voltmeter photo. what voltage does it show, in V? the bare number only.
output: 110
